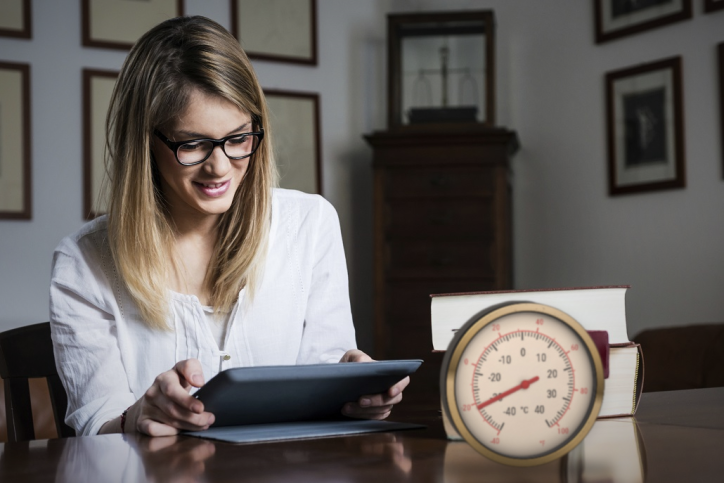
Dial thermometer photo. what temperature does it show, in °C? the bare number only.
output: -30
